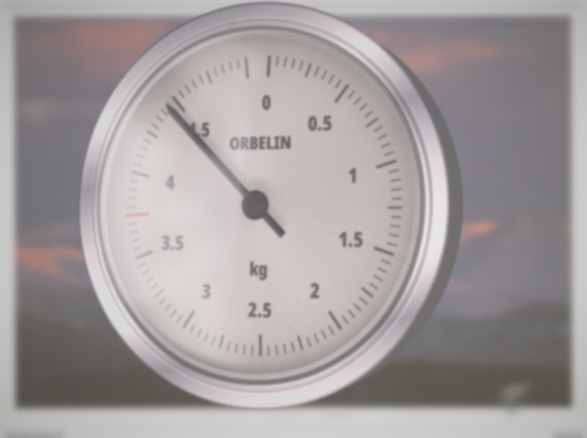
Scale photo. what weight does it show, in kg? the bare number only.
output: 4.45
